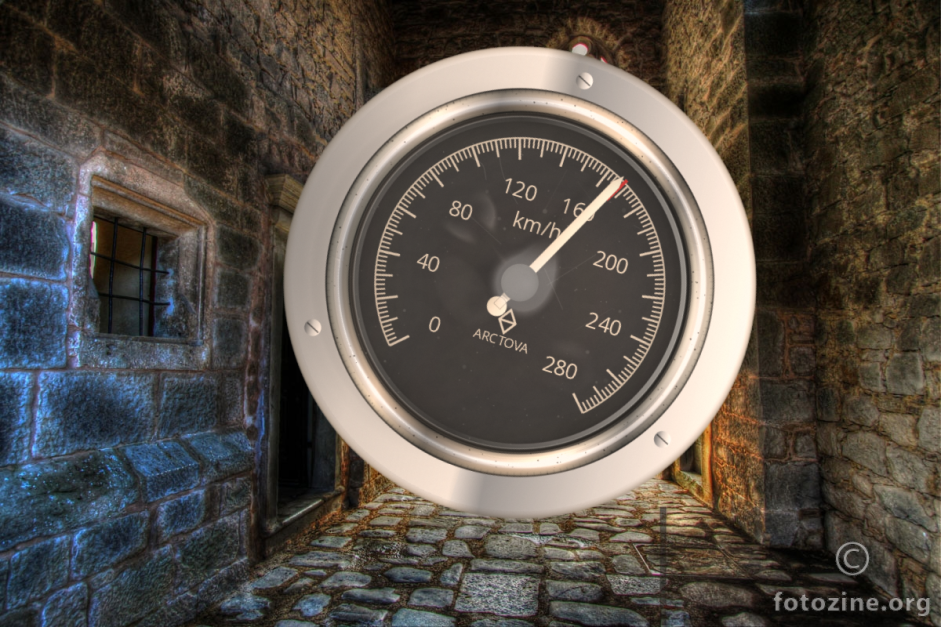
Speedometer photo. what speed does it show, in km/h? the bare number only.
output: 166
